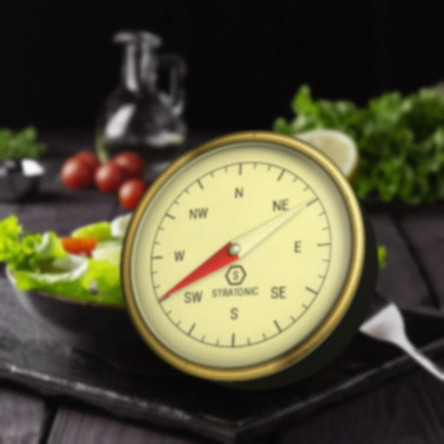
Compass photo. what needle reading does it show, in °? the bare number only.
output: 240
